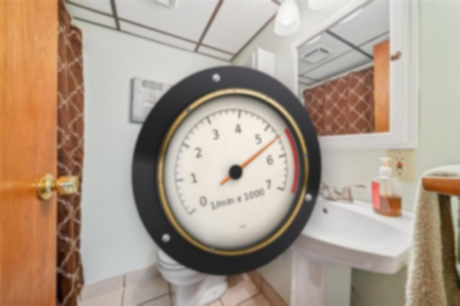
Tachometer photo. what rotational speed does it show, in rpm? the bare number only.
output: 5400
